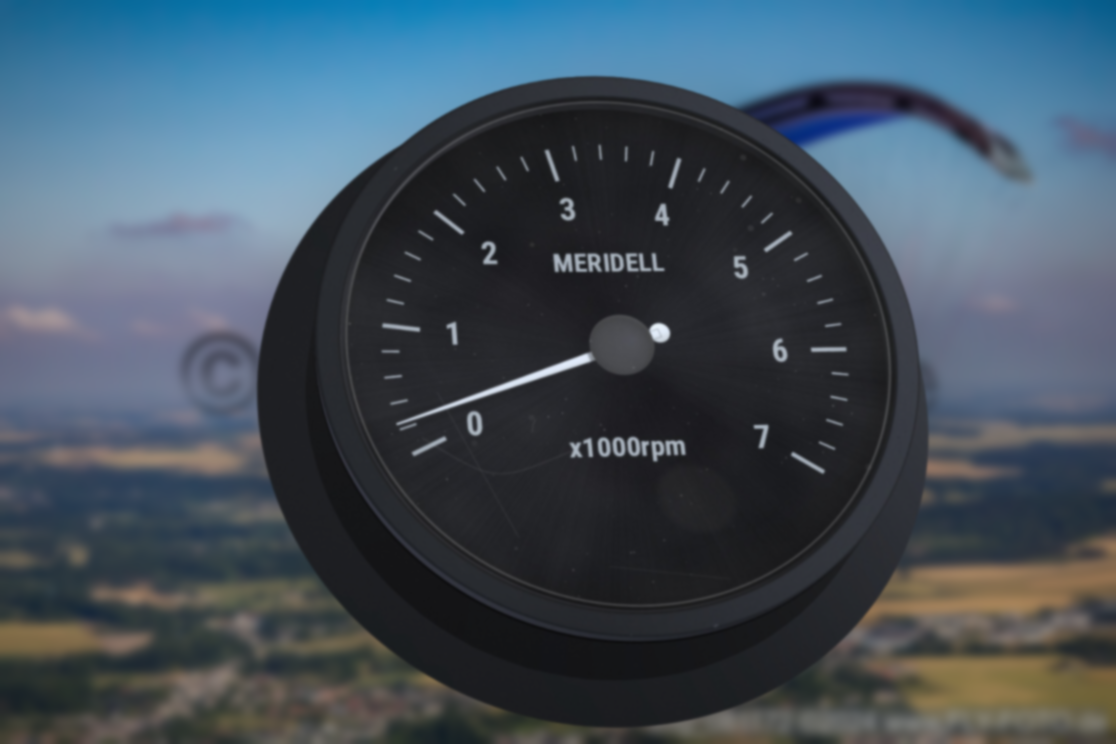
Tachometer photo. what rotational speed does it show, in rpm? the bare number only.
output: 200
